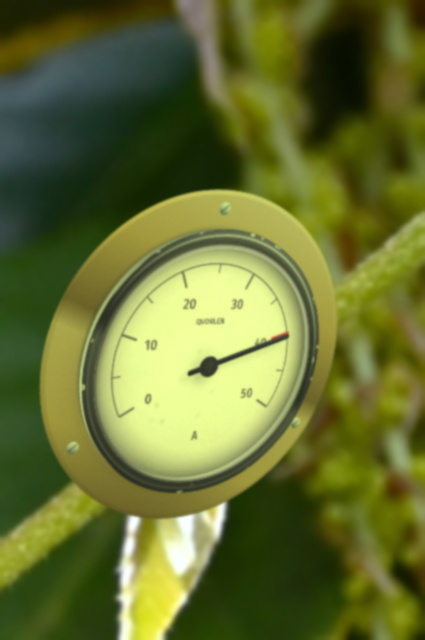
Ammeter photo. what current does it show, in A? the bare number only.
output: 40
